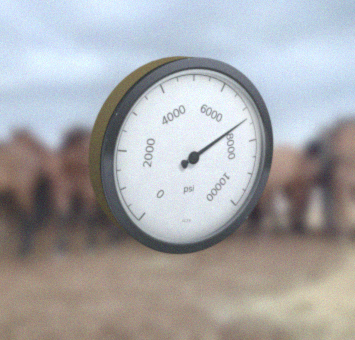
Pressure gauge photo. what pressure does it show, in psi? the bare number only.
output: 7250
